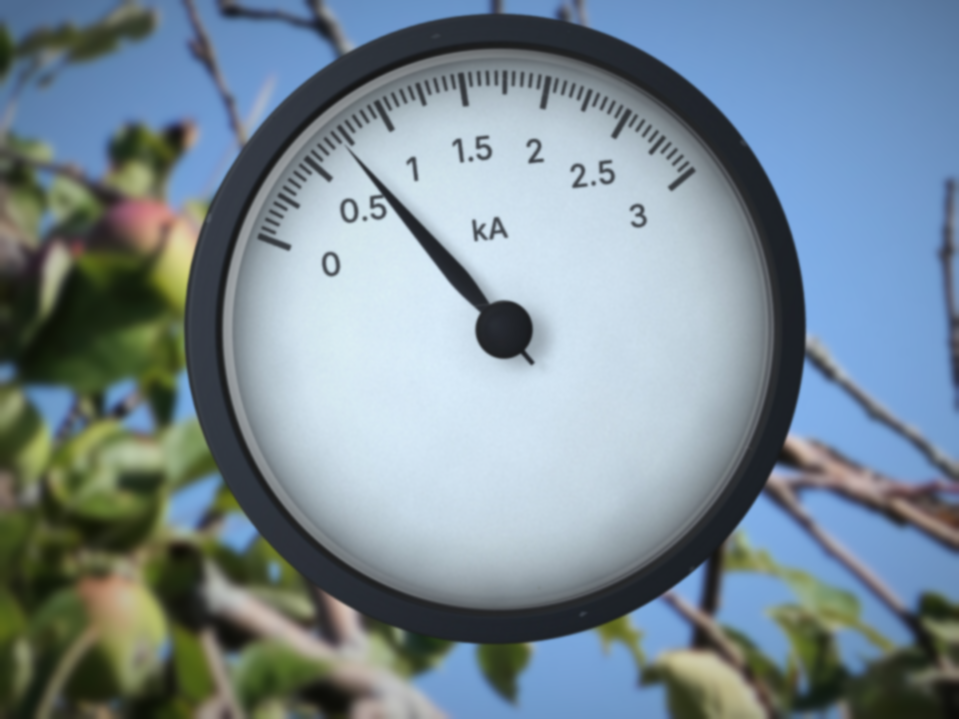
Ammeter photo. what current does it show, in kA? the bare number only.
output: 0.7
